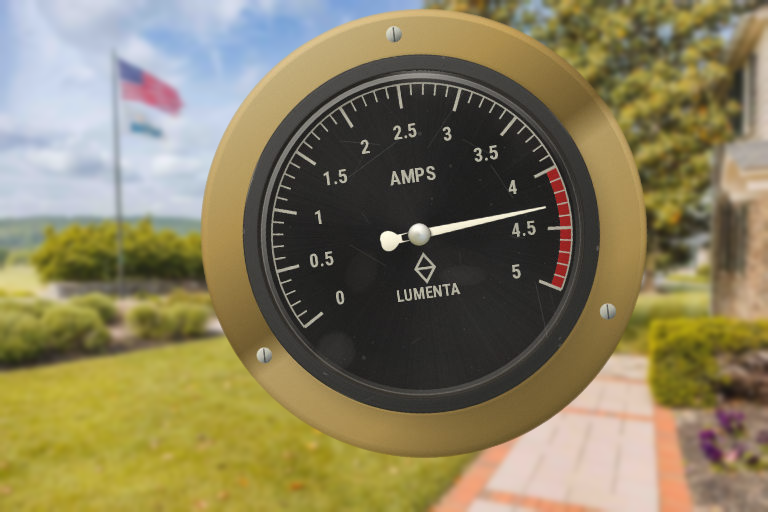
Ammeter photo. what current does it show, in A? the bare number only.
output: 4.3
